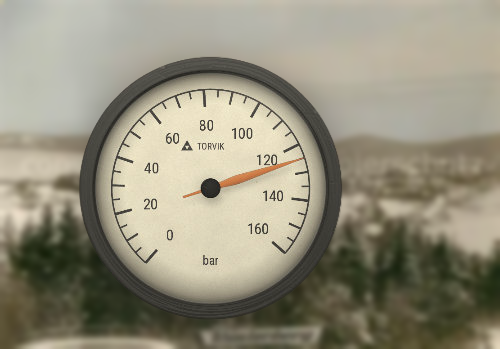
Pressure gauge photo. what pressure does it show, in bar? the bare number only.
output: 125
